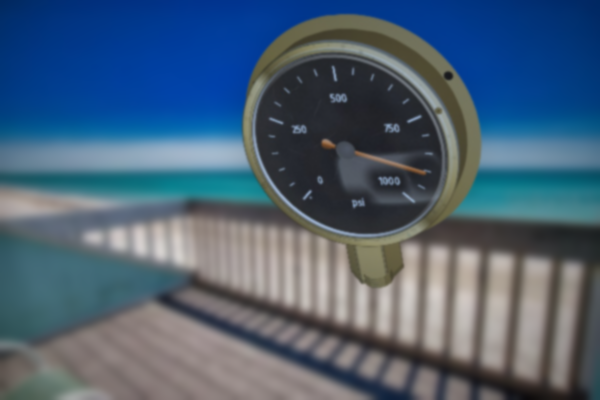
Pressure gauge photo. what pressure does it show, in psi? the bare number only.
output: 900
